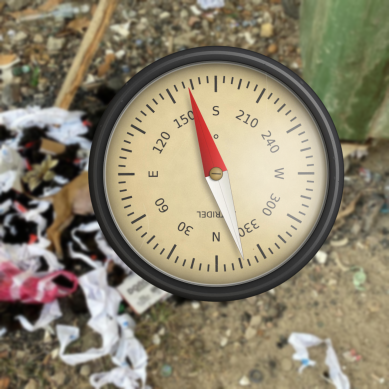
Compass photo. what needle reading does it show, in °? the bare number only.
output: 162.5
